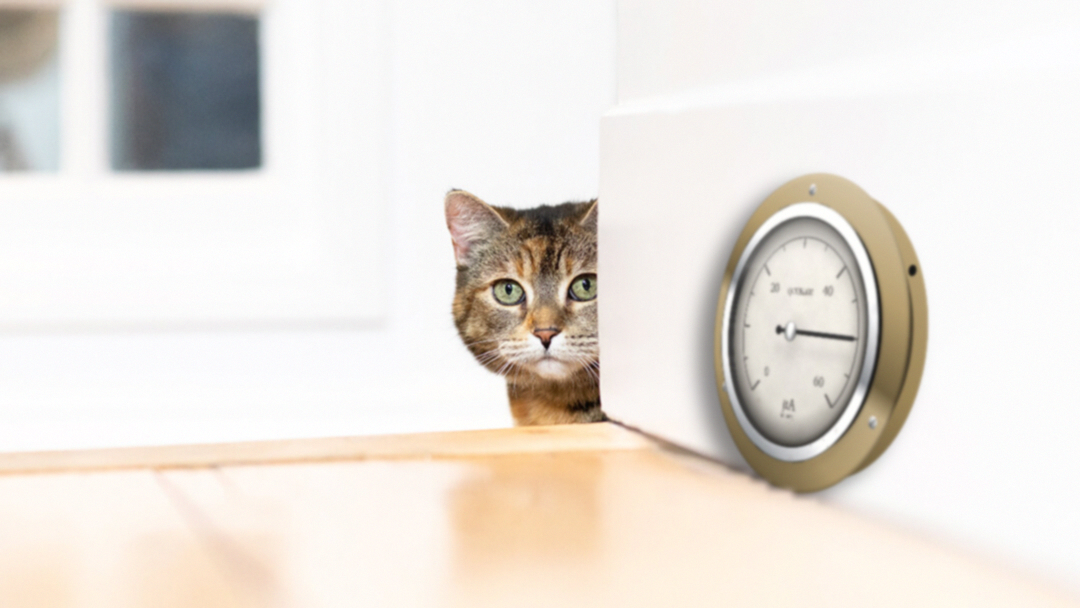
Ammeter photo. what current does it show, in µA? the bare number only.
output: 50
